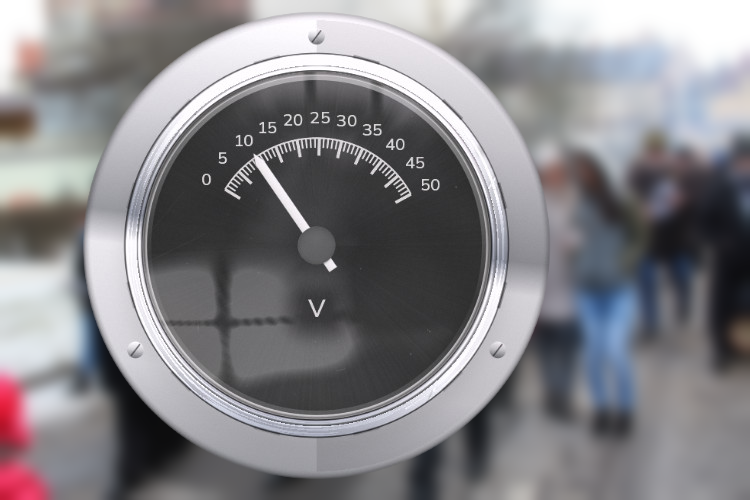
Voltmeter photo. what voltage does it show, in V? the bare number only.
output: 10
